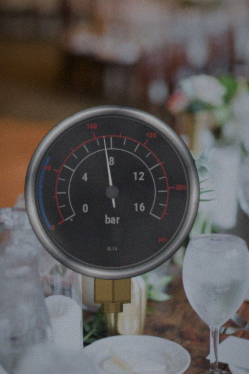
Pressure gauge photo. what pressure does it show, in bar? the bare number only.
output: 7.5
